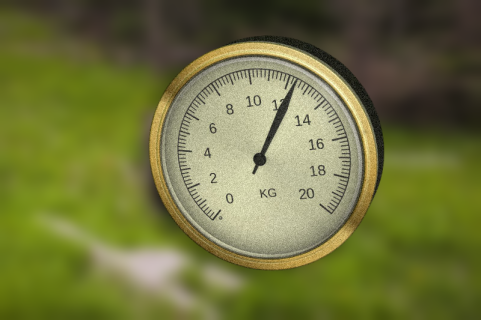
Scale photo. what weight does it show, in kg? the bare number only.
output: 12.4
